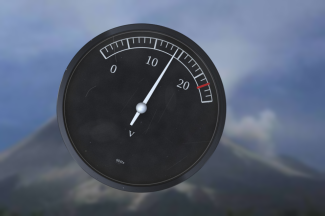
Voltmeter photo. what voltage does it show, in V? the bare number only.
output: 14
